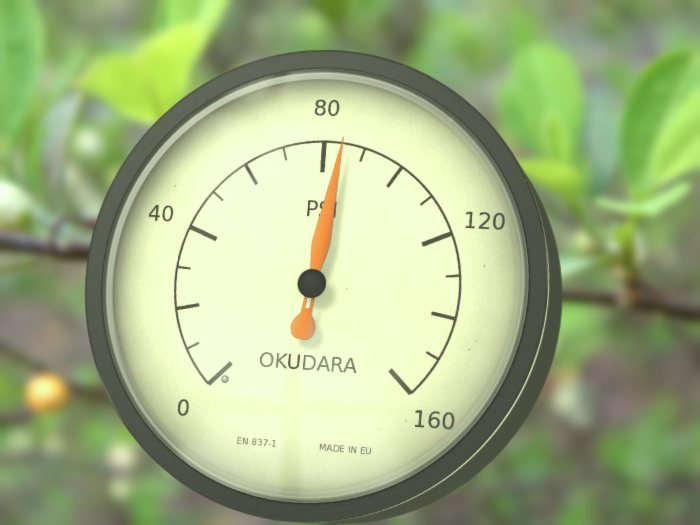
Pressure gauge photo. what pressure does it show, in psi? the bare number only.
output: 85
